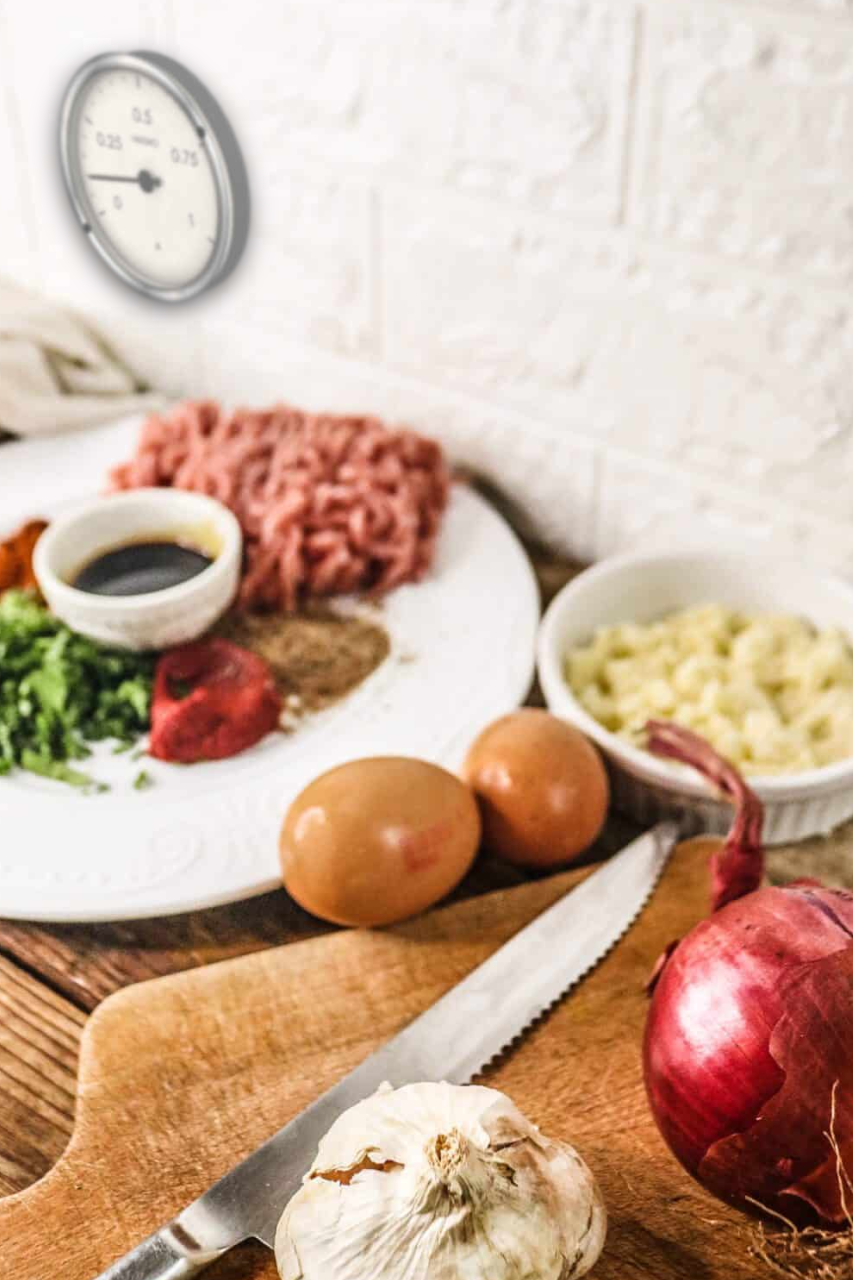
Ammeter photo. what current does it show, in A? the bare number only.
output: 0.1
